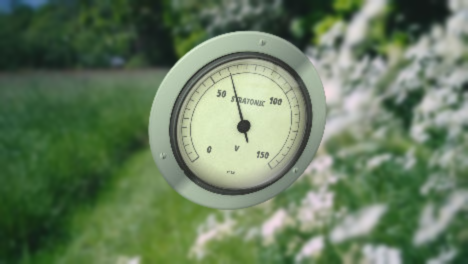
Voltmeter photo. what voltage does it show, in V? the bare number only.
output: 60
